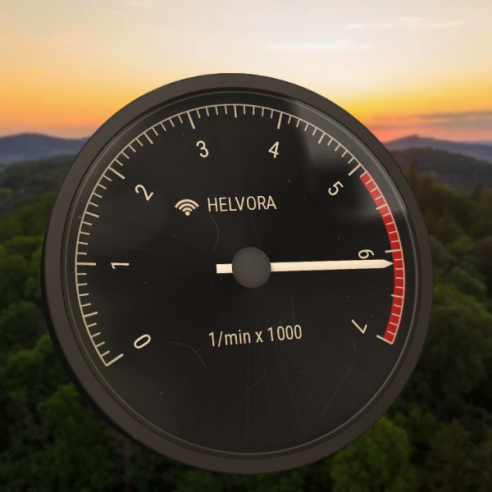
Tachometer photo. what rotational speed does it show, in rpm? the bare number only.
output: 6150
